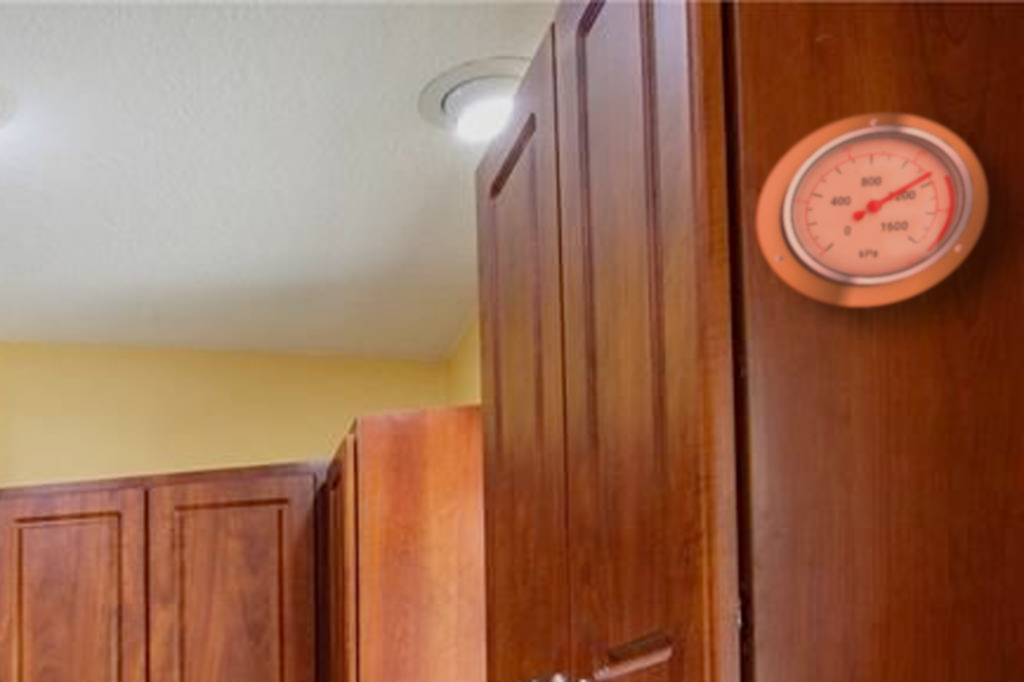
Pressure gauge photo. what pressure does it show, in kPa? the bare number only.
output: 1150
